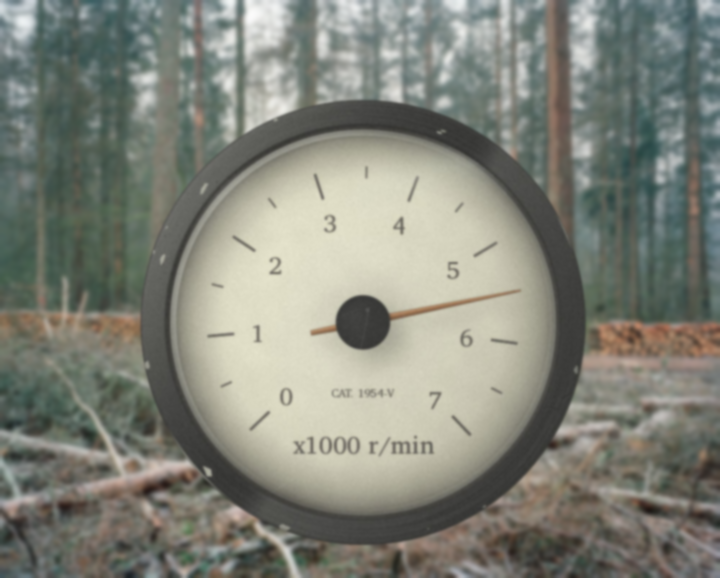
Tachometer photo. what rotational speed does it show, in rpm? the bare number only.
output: 5500
